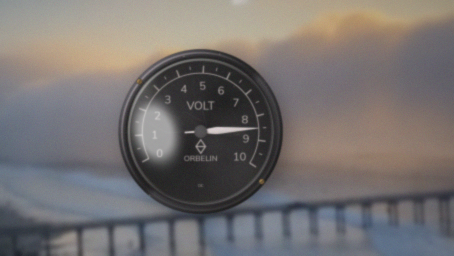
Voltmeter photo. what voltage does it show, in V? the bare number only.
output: 8.5
